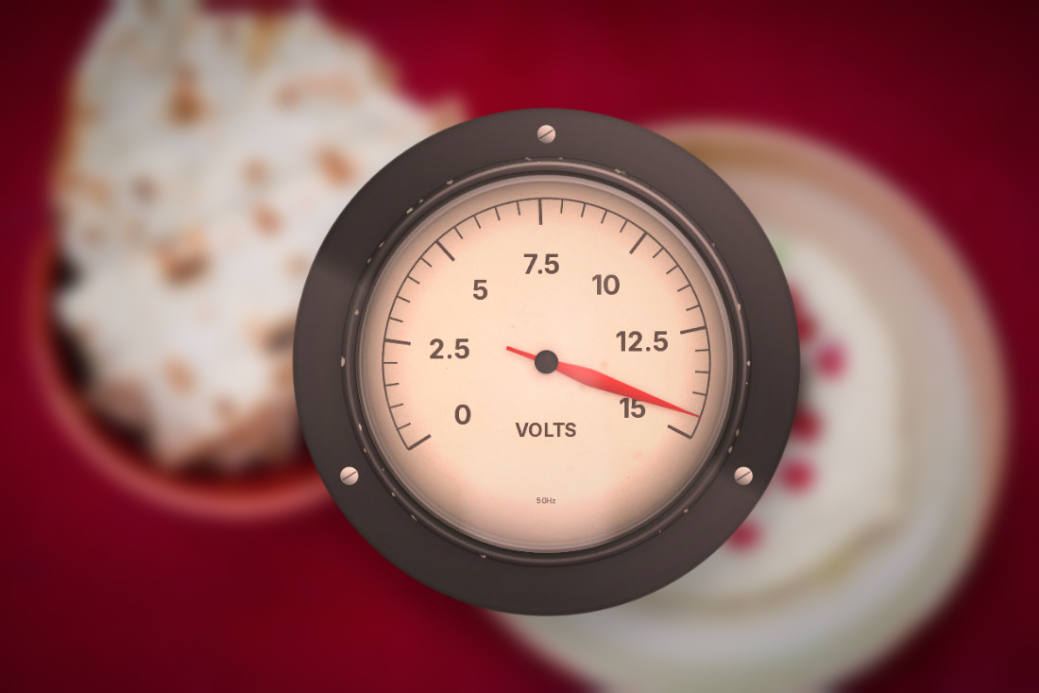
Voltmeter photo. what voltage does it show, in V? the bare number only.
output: 14.5
